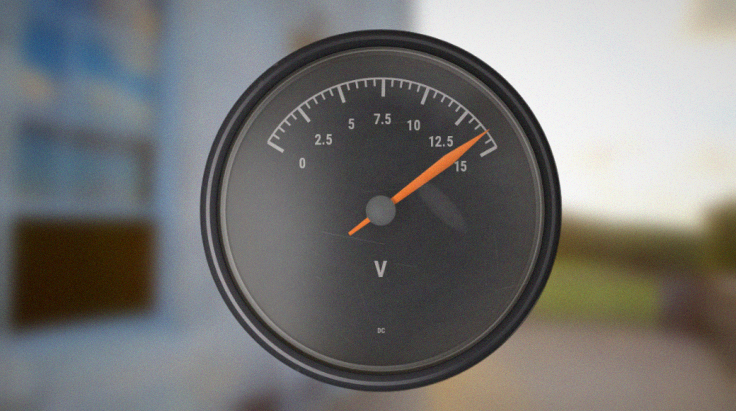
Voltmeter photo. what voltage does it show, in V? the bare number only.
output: 14
